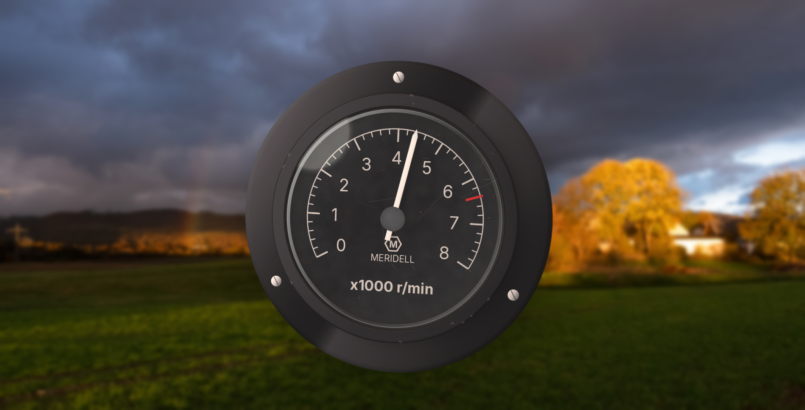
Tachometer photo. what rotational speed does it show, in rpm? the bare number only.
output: 4400
